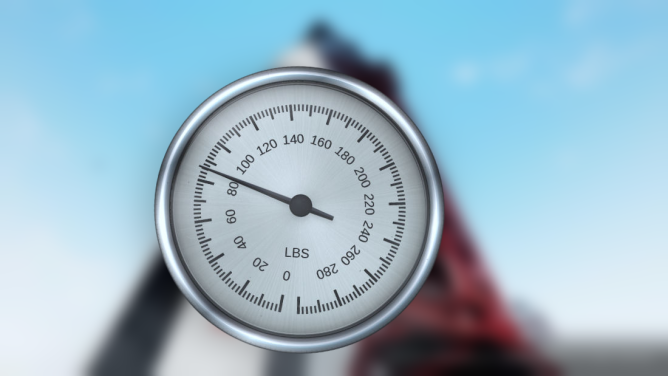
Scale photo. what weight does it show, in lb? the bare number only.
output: 86
